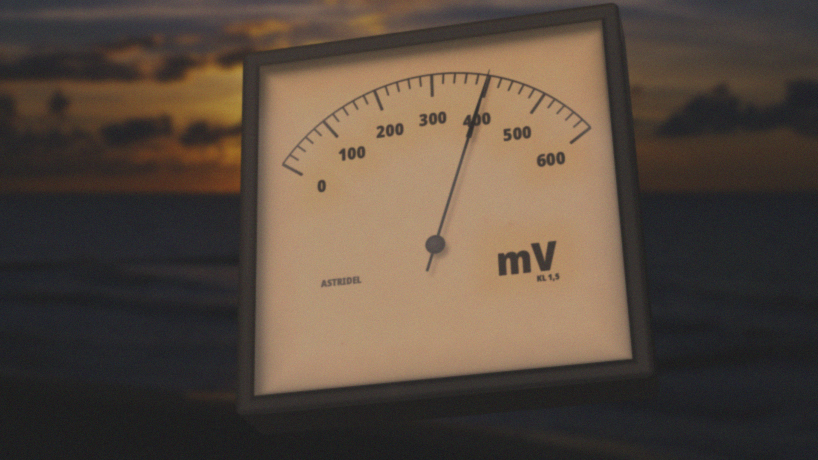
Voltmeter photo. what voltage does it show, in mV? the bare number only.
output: 400
